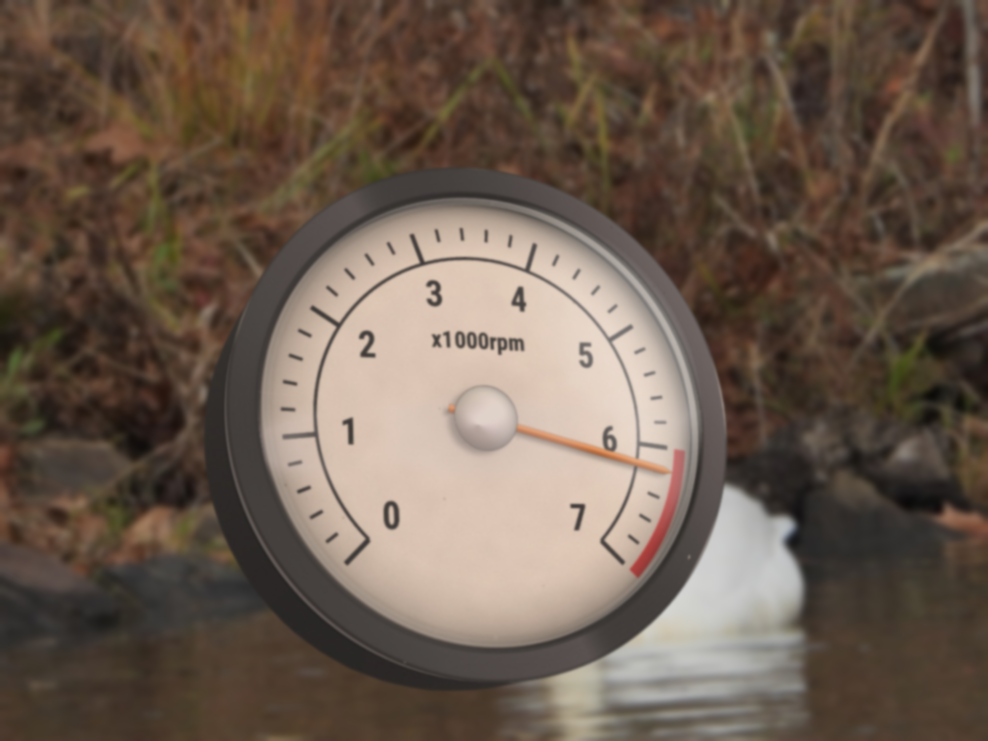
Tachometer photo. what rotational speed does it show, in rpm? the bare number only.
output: 6200
